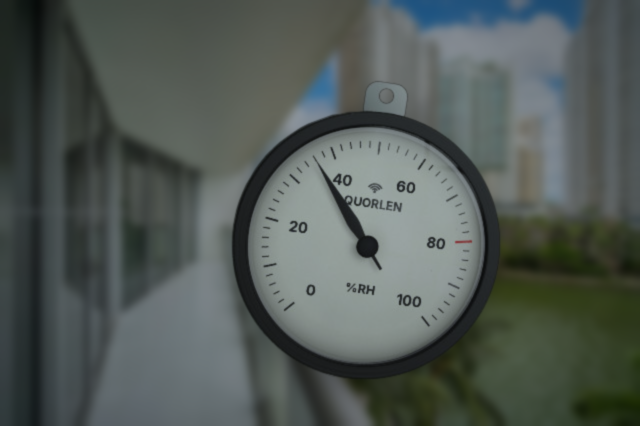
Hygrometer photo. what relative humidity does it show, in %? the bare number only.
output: 36
